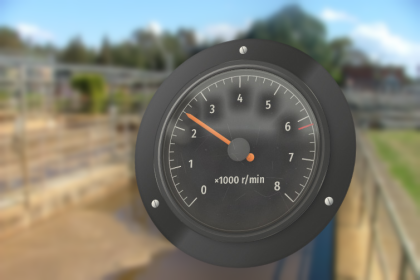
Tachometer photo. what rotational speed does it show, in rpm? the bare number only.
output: 2400
